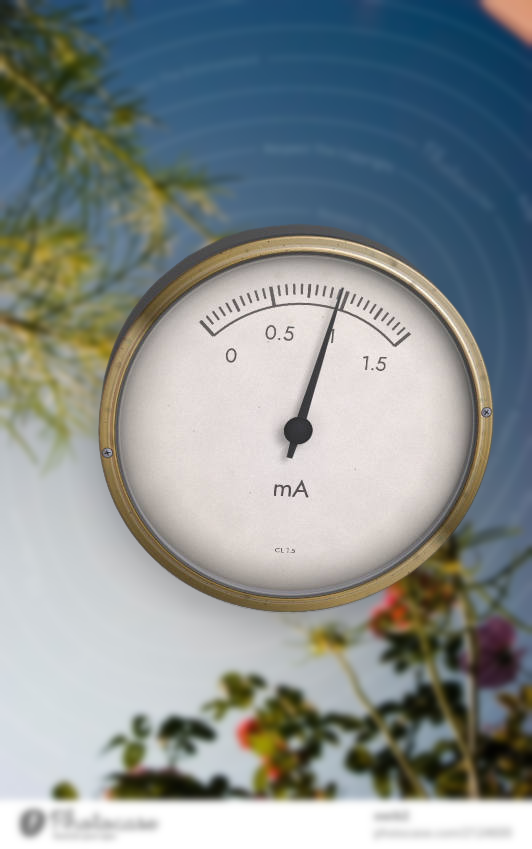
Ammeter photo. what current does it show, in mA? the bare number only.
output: 0.95
